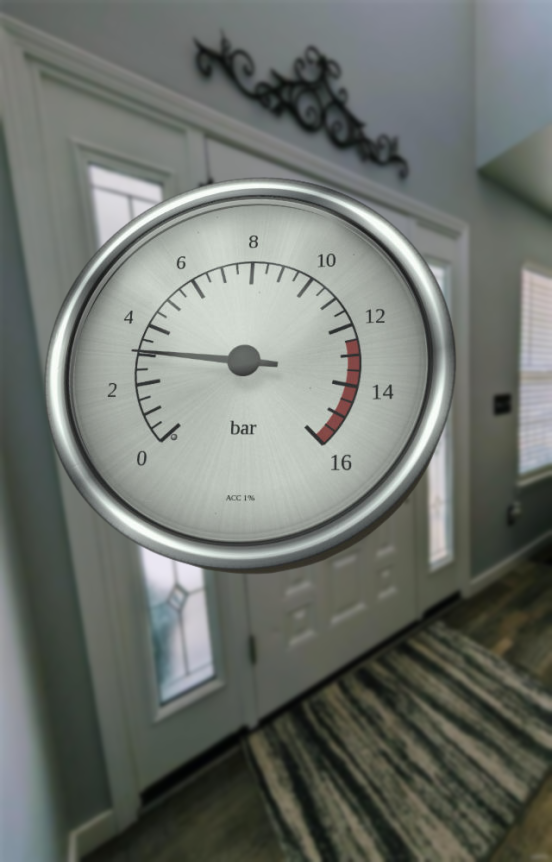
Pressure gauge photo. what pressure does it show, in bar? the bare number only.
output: 3
